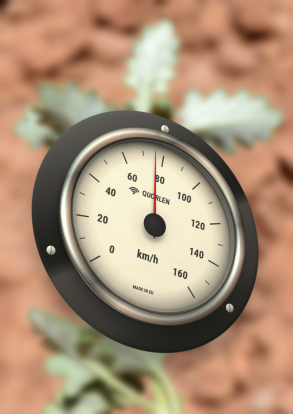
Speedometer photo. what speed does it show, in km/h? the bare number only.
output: 75
